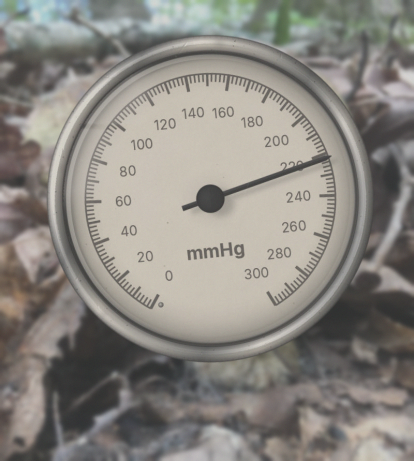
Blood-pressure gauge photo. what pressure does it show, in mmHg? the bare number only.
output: 222
